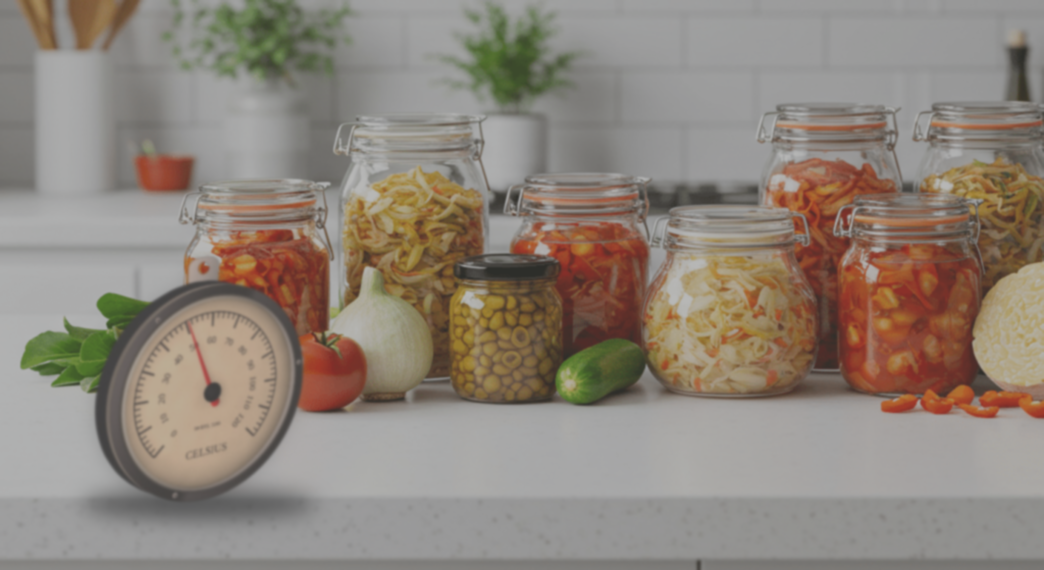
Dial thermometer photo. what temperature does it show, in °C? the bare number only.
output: 50
